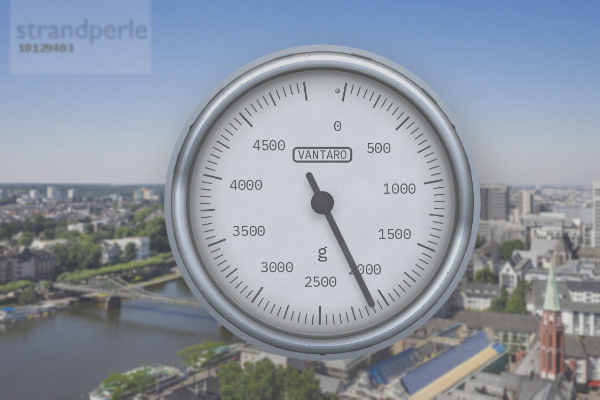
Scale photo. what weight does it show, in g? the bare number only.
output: 2100
